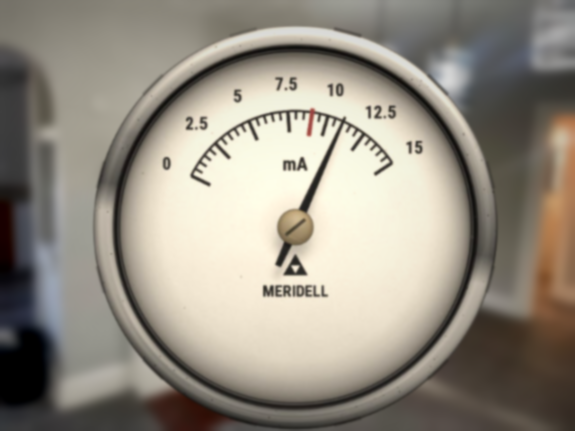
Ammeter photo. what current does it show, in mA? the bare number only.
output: 11
